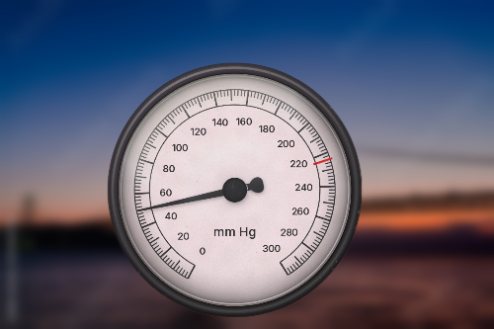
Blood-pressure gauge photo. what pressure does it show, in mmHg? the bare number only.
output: 50
